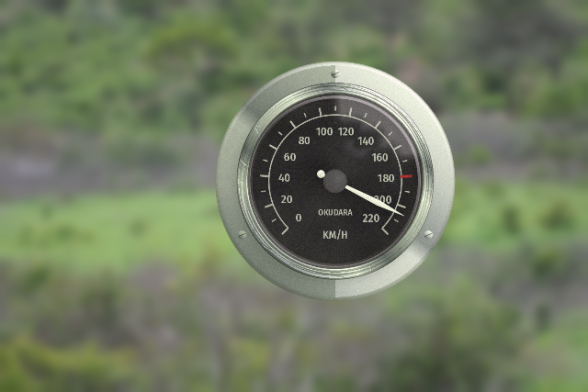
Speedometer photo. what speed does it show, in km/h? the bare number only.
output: 205
